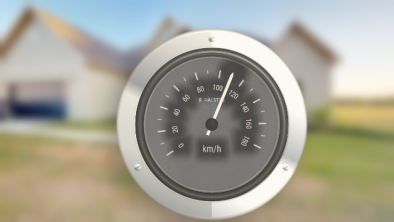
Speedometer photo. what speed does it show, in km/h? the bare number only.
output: 110
